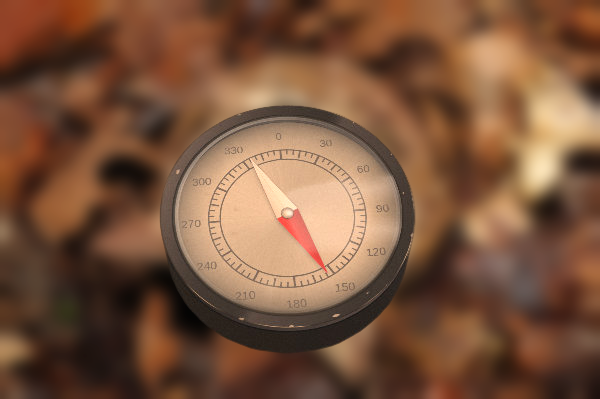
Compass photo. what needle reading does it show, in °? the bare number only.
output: 155
